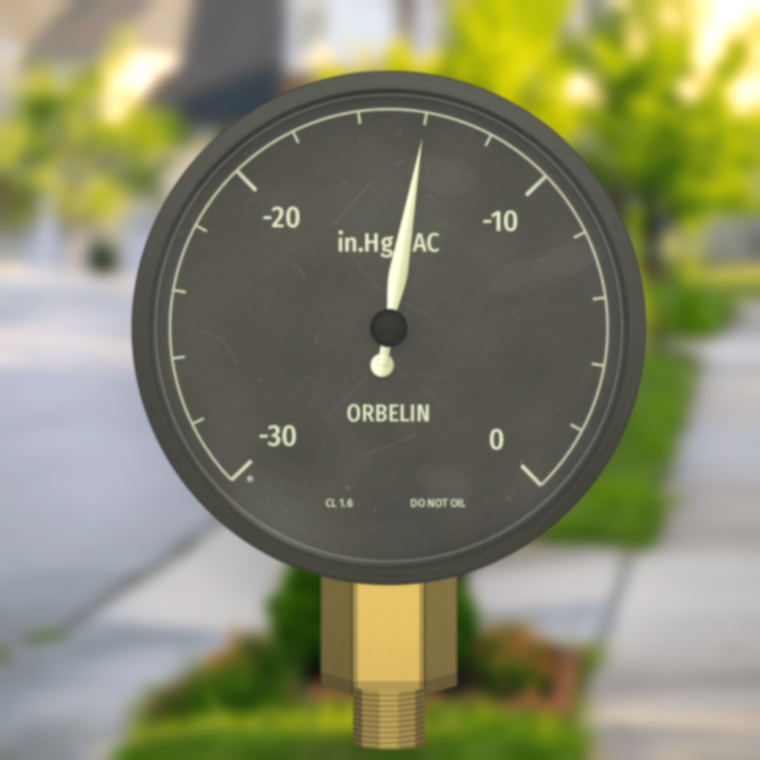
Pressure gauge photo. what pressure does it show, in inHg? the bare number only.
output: -14
